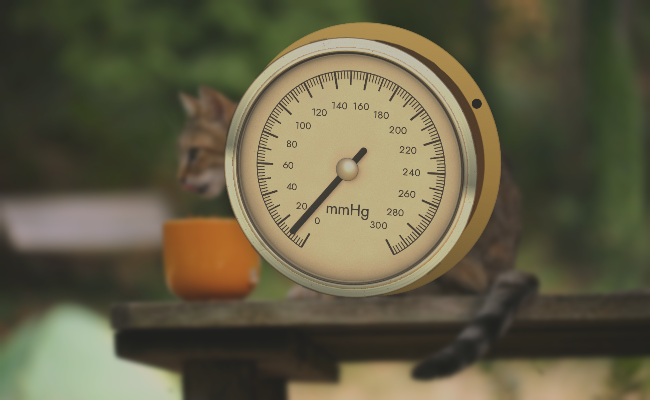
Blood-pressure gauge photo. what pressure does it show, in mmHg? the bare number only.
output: 10
